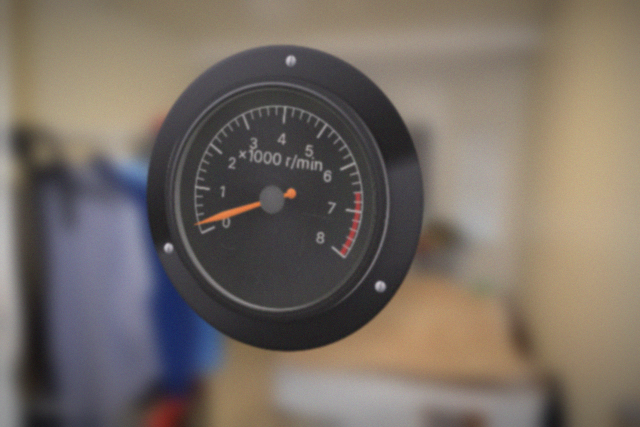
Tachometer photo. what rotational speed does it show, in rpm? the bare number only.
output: 200
